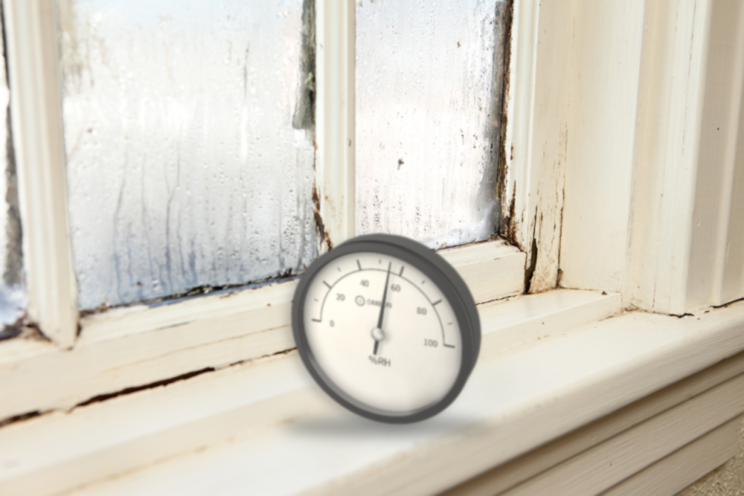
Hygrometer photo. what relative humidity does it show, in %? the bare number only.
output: 55
